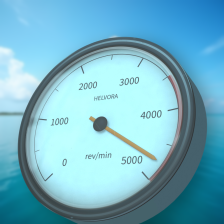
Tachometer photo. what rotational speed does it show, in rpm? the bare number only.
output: 4750
